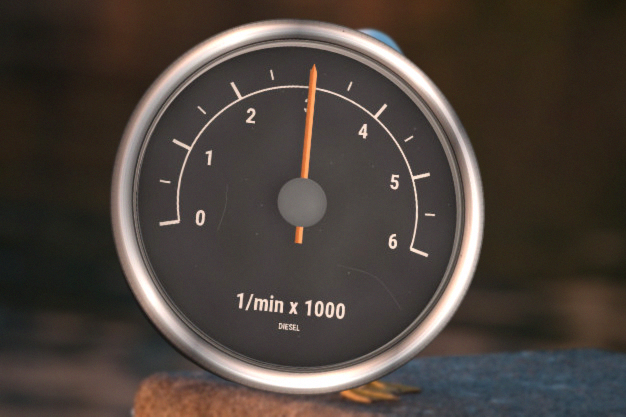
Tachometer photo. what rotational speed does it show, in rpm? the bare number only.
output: 3000
